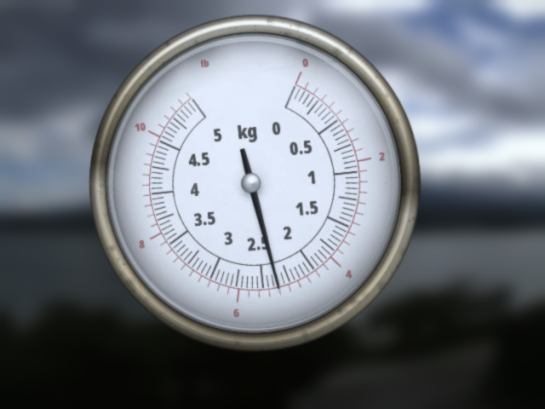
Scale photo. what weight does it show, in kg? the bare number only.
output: 2.35
